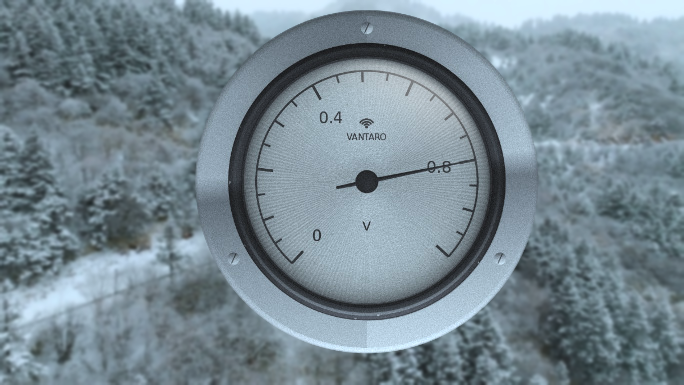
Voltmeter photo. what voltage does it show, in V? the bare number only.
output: 0.8
